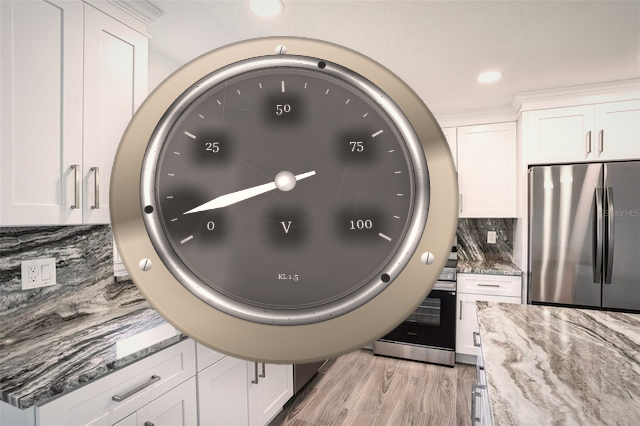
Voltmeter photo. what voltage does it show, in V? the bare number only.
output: 5
